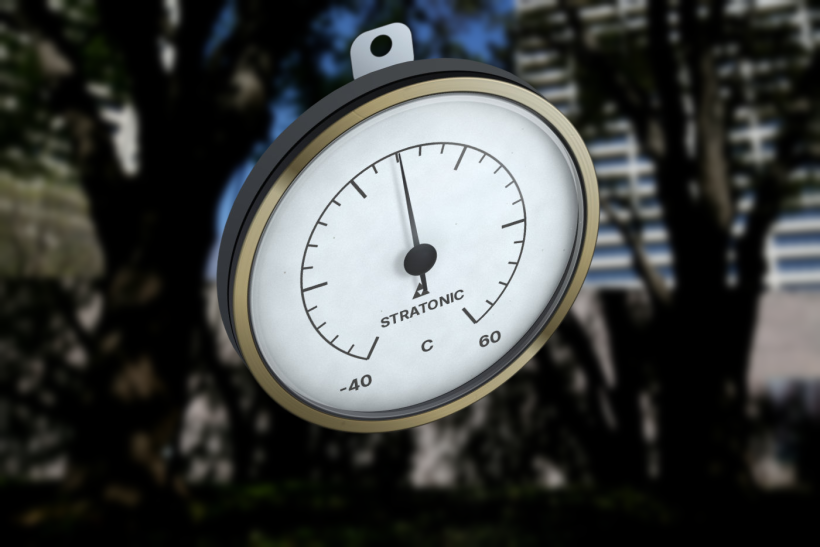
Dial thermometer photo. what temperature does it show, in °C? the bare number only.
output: 8
